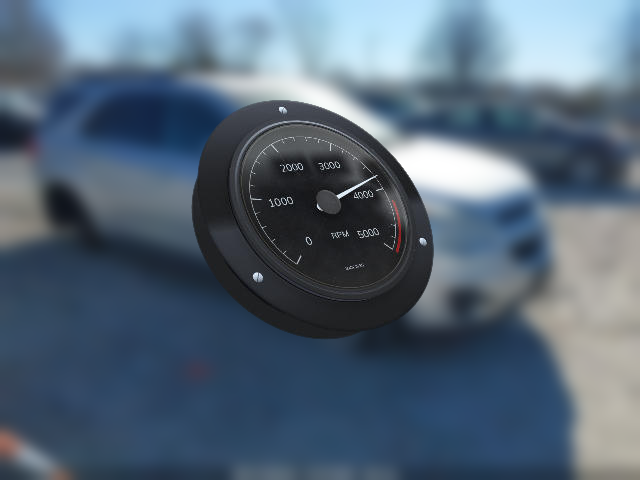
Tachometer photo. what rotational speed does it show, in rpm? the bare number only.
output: 3800
